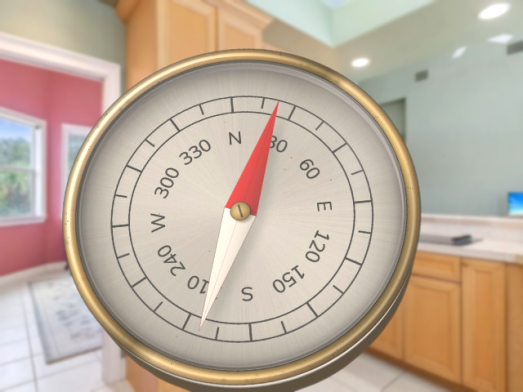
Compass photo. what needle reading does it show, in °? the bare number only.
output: 22.5
